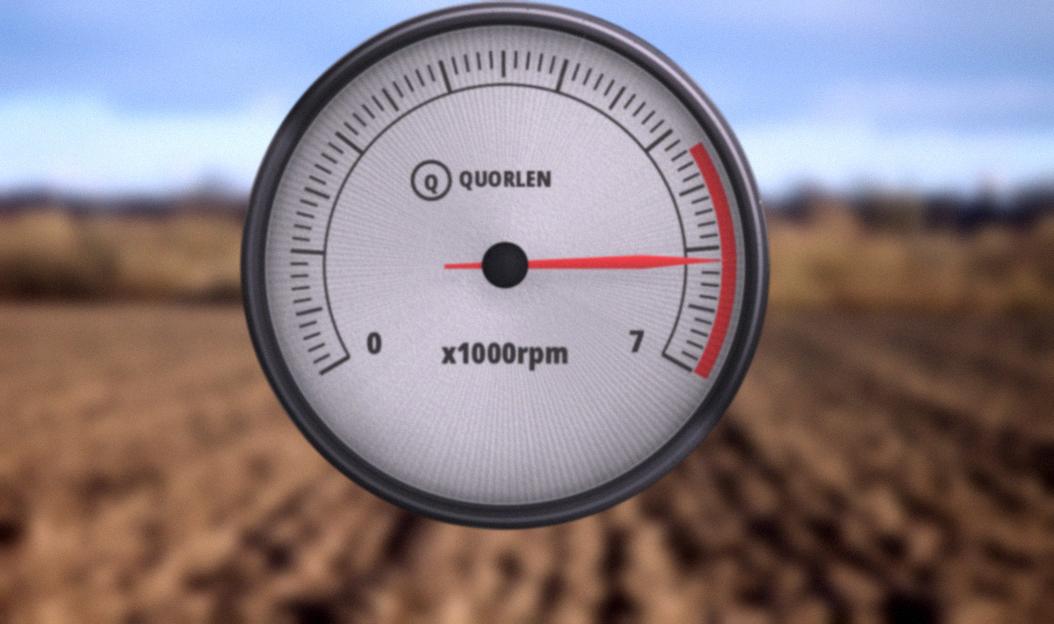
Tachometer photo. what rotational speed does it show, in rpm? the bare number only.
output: 6100
